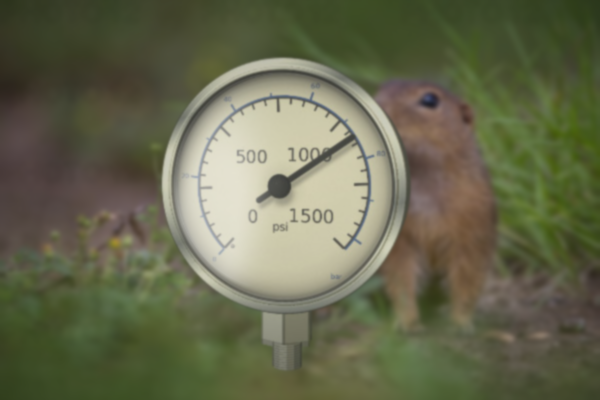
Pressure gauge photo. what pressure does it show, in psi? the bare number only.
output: 1075
